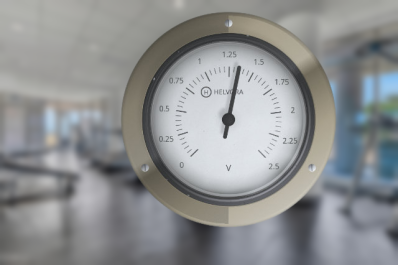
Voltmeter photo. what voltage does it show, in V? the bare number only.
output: 1.35
